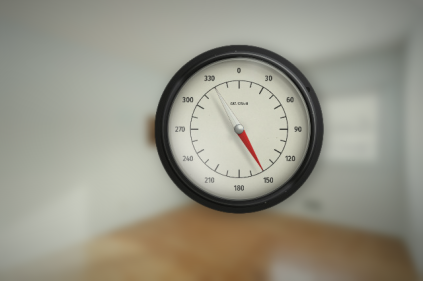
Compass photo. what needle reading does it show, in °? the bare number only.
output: 150
